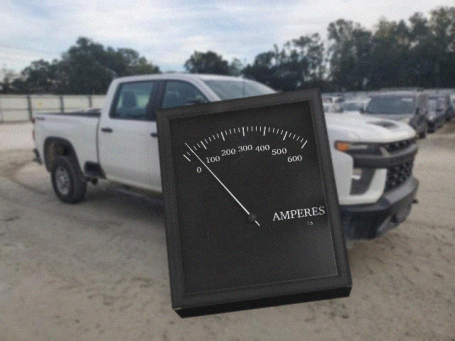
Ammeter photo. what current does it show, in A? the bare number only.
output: 40
